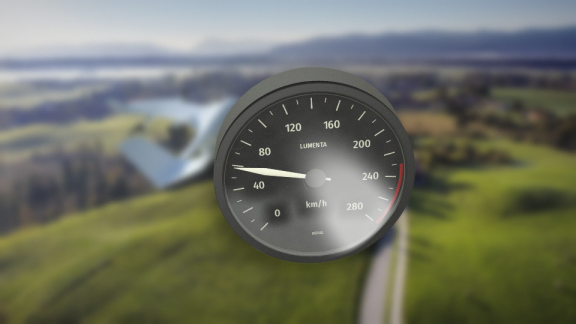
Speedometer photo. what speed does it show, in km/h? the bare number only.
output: 60
